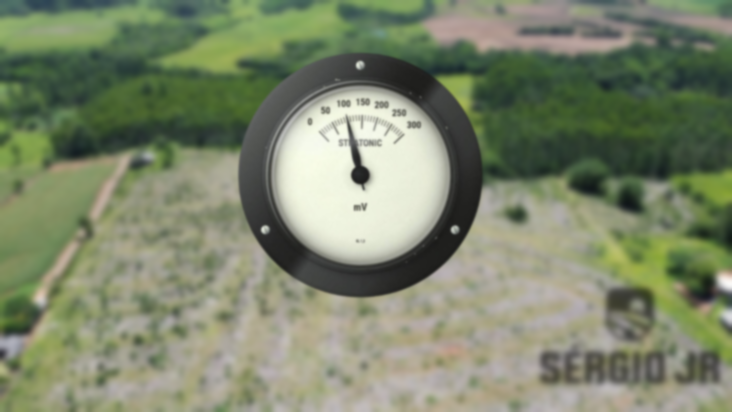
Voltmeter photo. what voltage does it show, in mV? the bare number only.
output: 100
